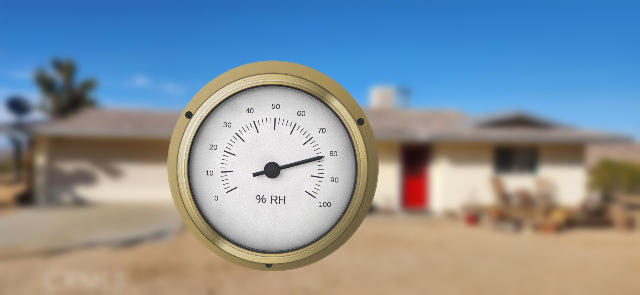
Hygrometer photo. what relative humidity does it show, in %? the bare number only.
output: 80
